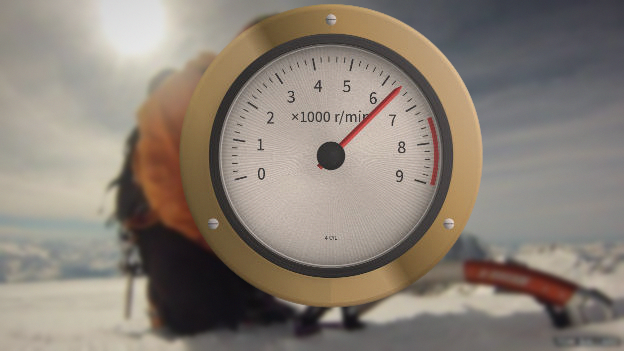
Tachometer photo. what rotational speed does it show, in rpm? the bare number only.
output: 6400
